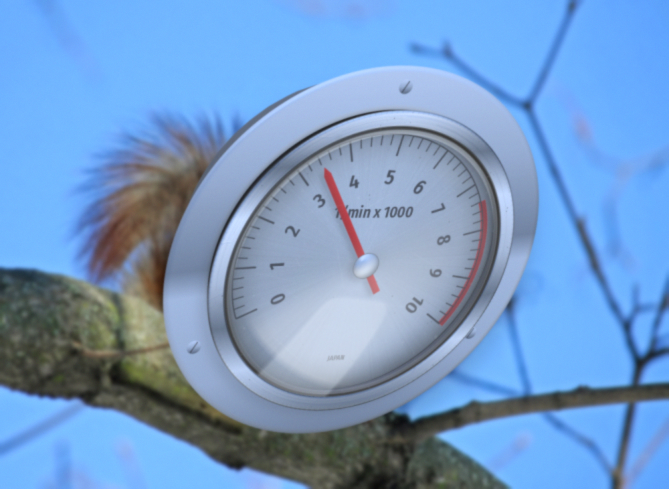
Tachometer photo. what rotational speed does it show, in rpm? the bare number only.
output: 3400
